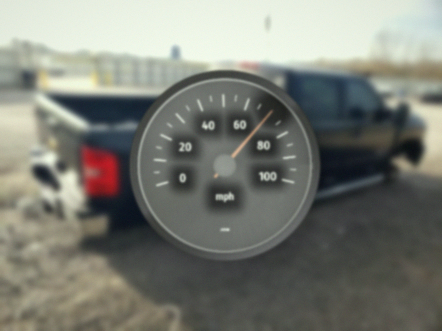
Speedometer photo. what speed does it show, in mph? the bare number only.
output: 70
